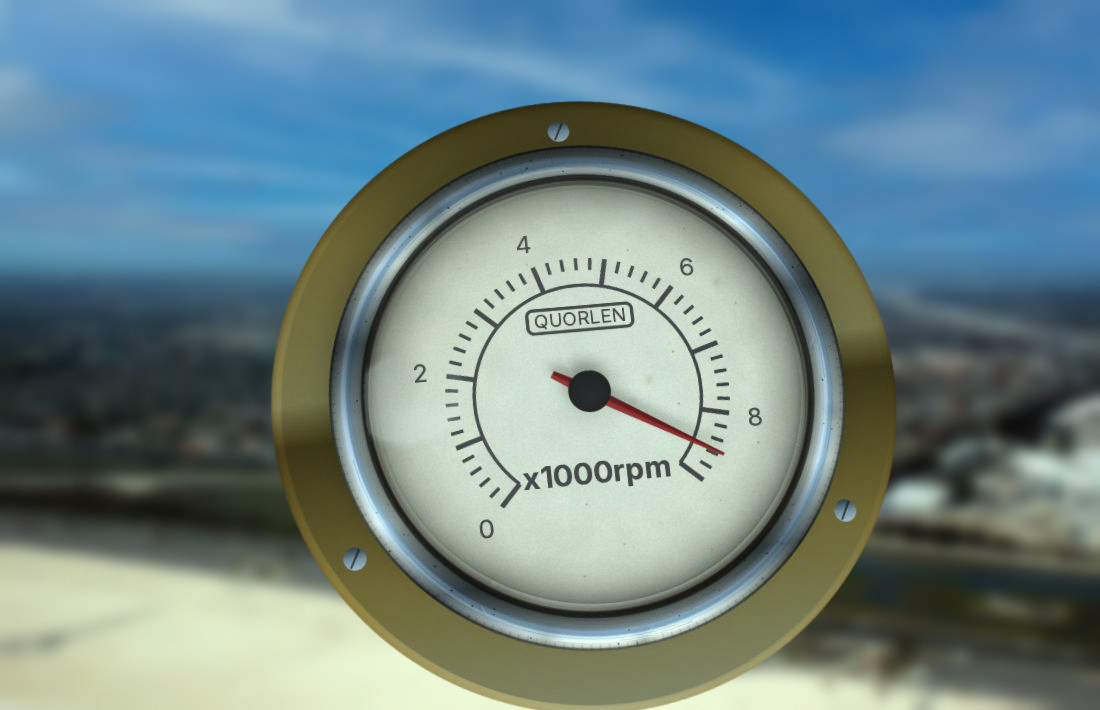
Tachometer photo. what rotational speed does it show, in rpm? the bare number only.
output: 8600
